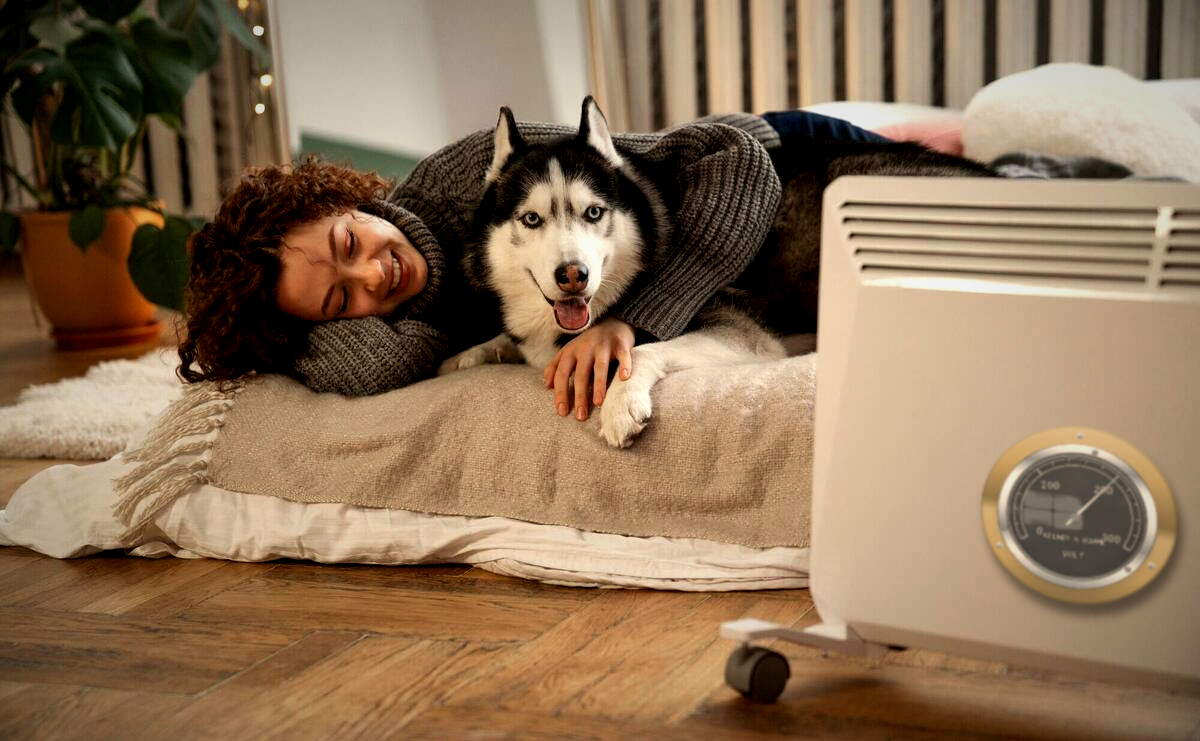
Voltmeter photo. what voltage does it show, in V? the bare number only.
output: 200
